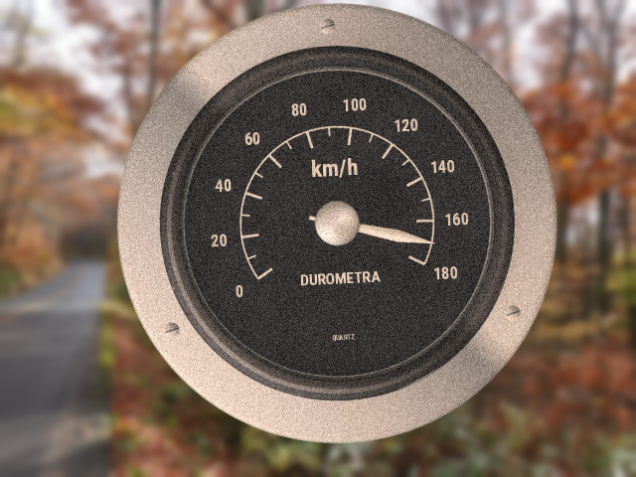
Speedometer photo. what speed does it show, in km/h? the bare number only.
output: 170
